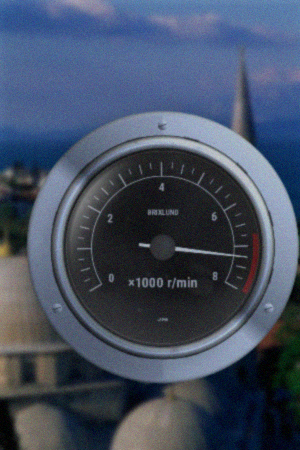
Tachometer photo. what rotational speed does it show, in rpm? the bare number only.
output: 7250
